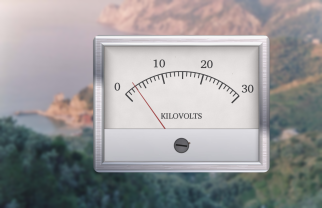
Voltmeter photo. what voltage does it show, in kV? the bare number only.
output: 3
